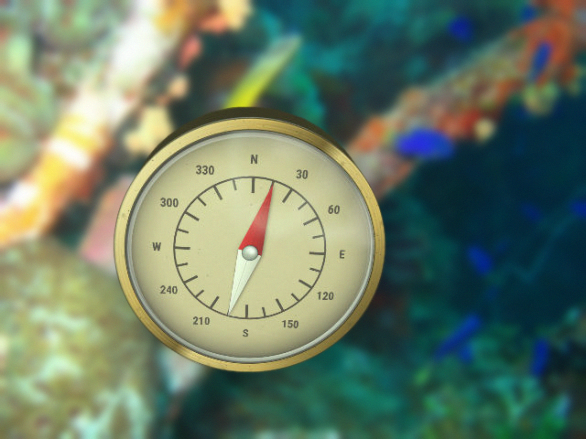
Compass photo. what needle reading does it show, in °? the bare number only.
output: 15
